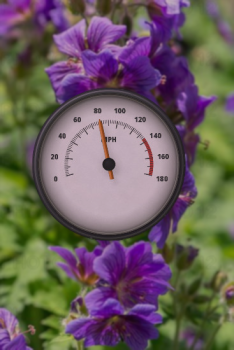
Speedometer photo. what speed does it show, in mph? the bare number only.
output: 80
